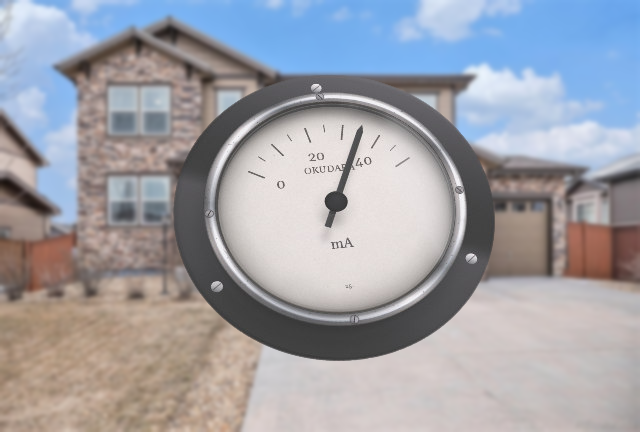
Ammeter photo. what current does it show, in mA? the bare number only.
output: 35
